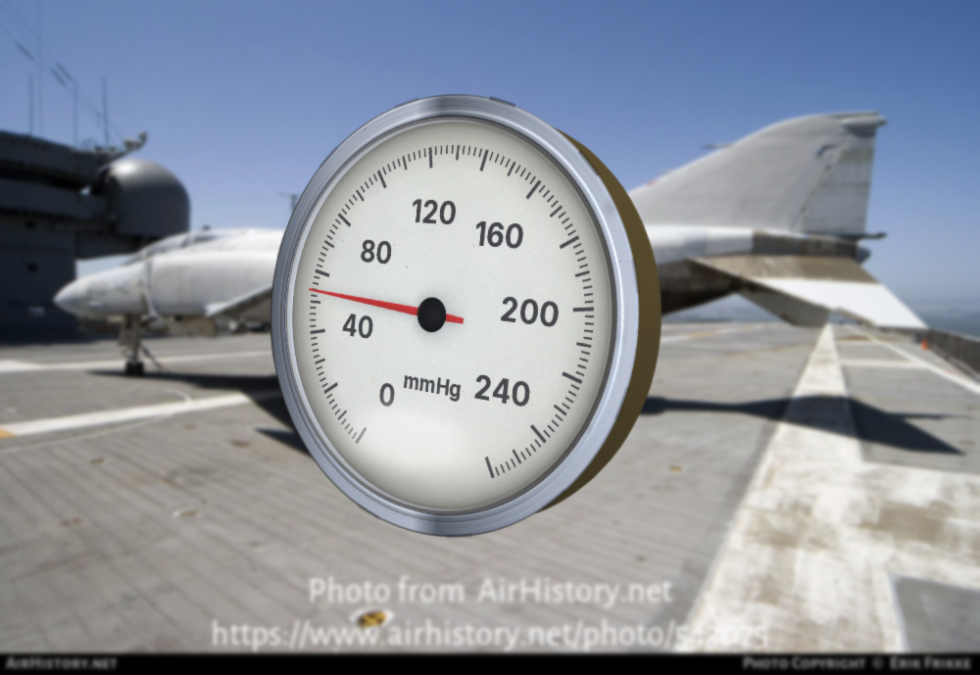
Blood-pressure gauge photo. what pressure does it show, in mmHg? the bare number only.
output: 54
